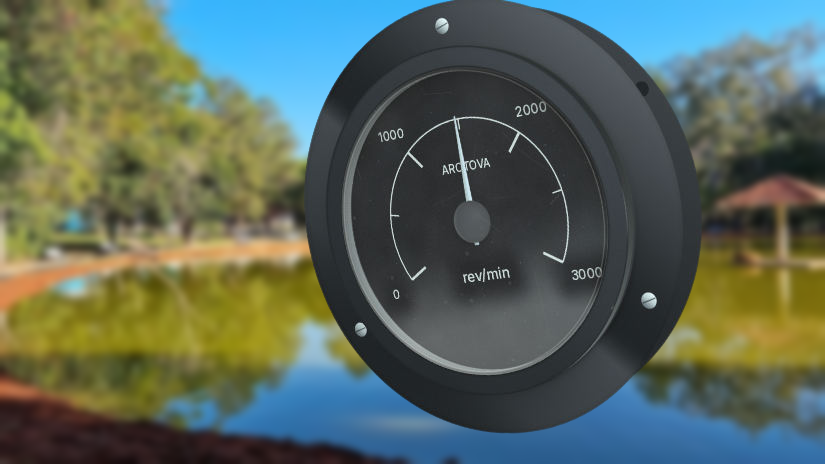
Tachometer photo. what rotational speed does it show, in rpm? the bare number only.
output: 1500
